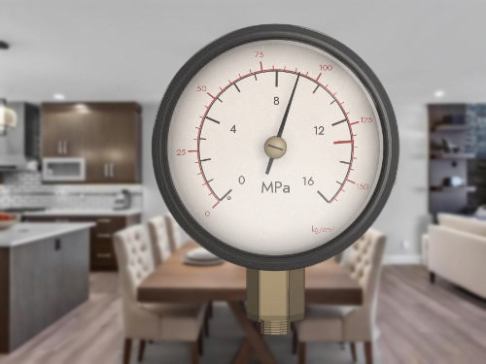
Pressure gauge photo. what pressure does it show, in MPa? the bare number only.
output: 9
